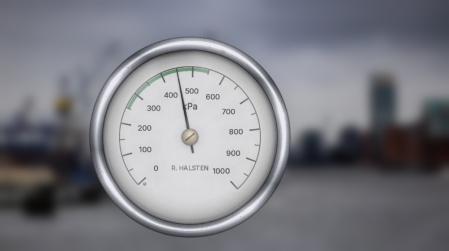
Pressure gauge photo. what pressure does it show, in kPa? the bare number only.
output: 450
